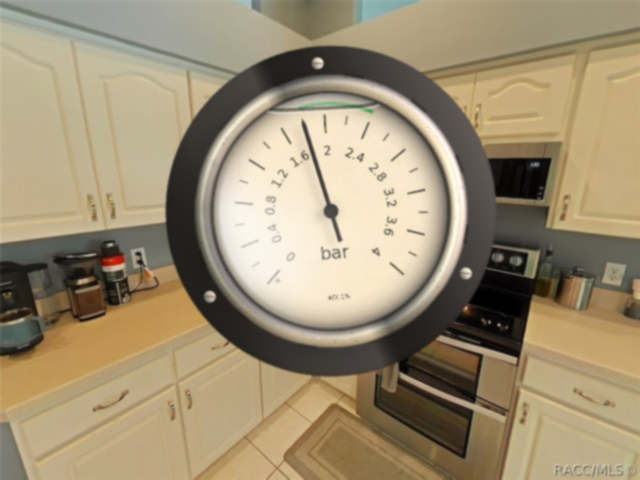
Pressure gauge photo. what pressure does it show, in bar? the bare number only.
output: 1.8
